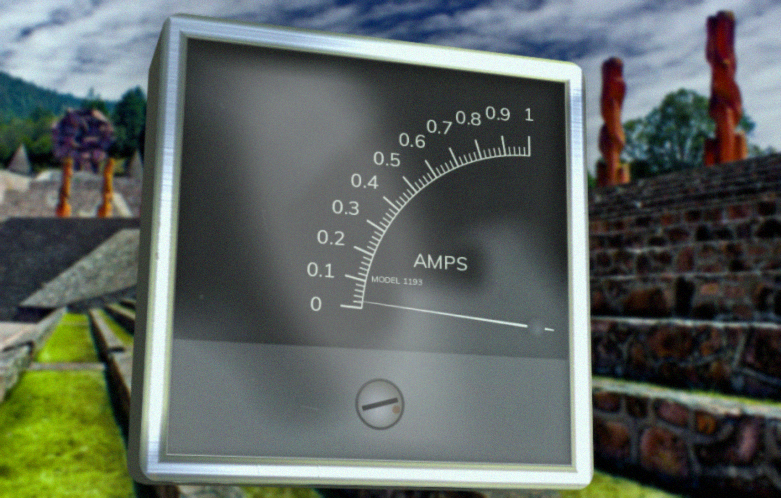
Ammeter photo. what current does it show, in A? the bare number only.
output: 0.02
